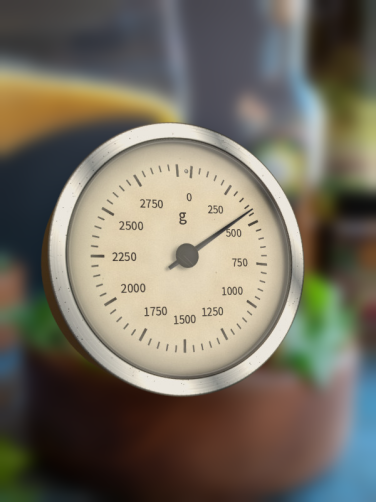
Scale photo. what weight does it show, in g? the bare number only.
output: 425
